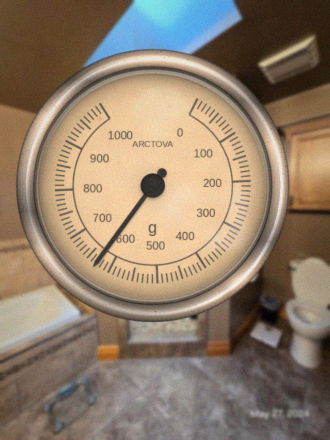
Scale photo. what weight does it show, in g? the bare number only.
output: 630
